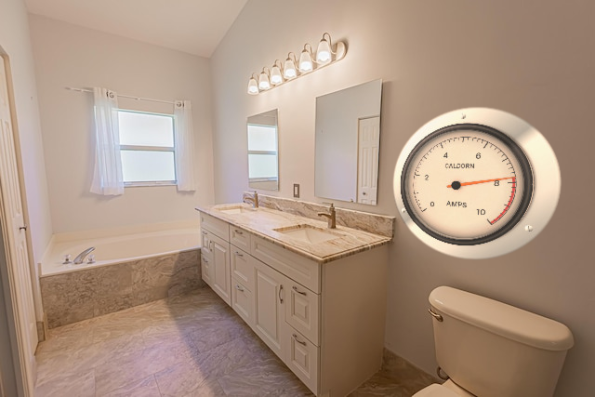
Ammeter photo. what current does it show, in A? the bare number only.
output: 7.8
